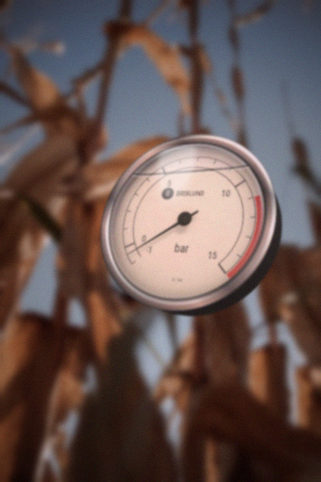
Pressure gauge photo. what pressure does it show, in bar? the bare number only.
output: -0.5
